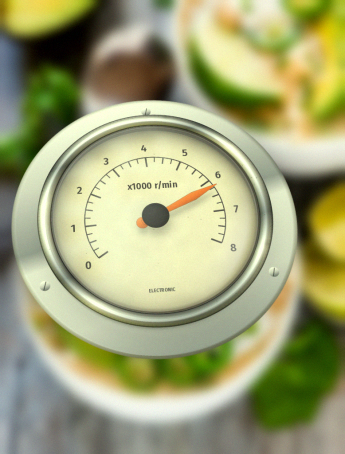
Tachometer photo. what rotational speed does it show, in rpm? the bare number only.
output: 6250
